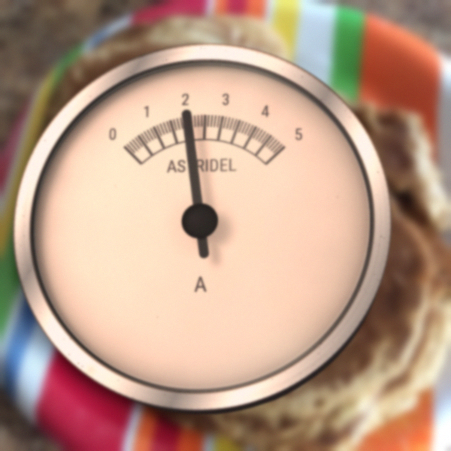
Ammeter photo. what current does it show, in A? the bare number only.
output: 2
